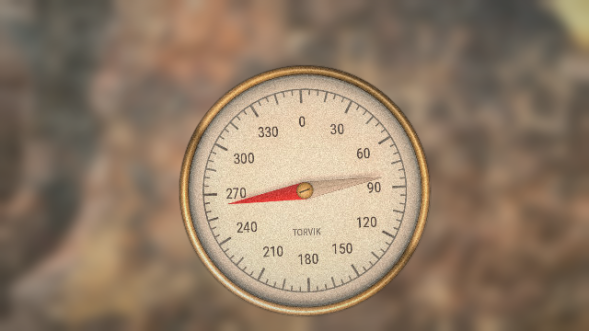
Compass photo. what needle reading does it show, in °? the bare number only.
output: 262.5
